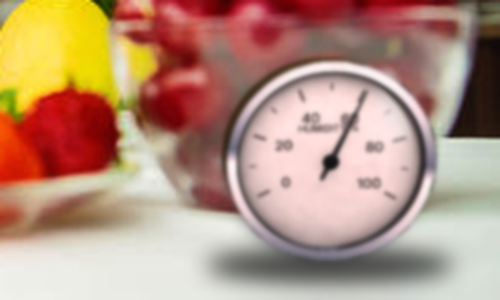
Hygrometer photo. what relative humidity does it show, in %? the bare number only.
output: 60
